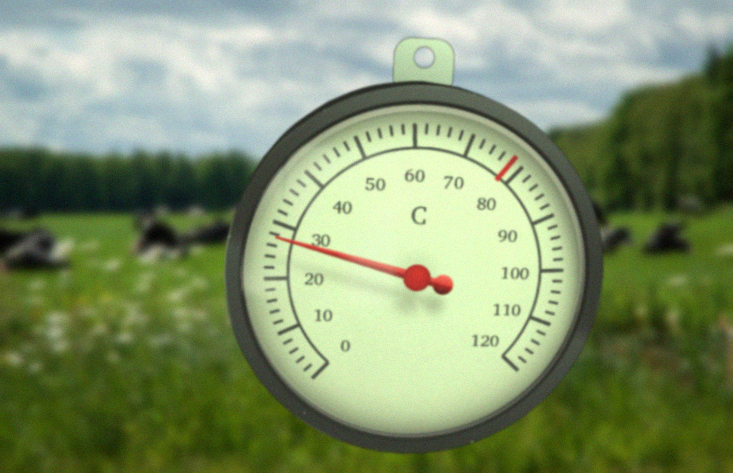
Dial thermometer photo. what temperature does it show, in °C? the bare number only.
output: 28
